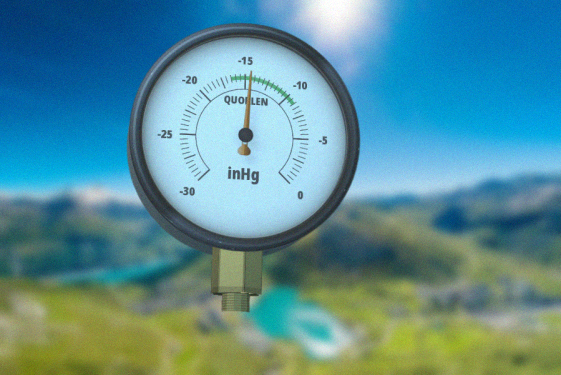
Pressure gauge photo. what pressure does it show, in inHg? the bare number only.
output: -14.5
